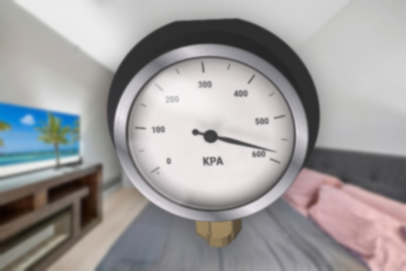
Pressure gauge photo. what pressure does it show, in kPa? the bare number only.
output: 575
